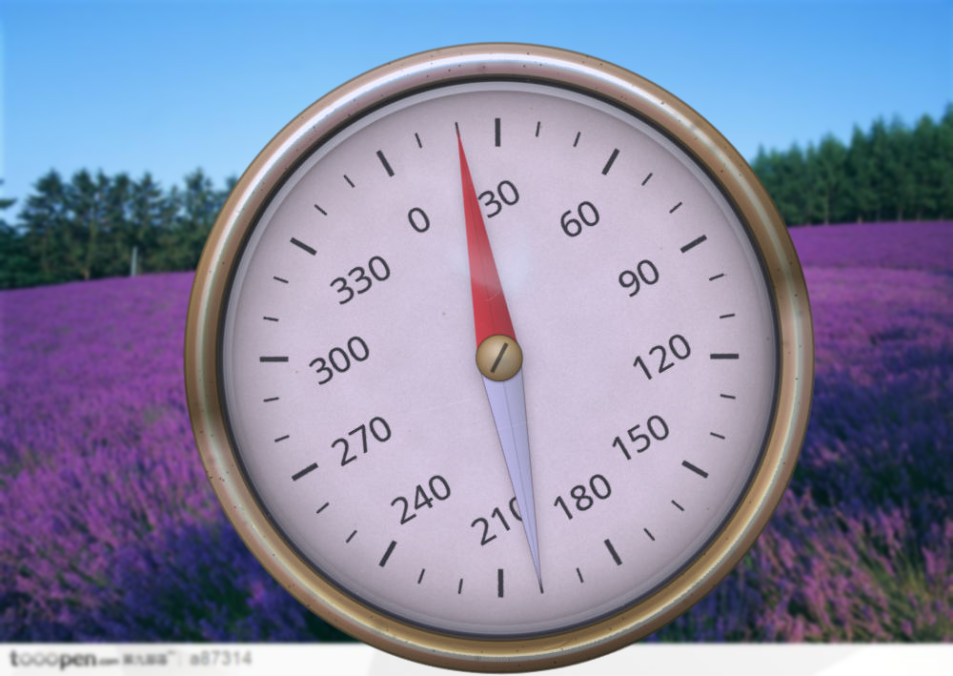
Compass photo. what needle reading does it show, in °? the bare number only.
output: 20
